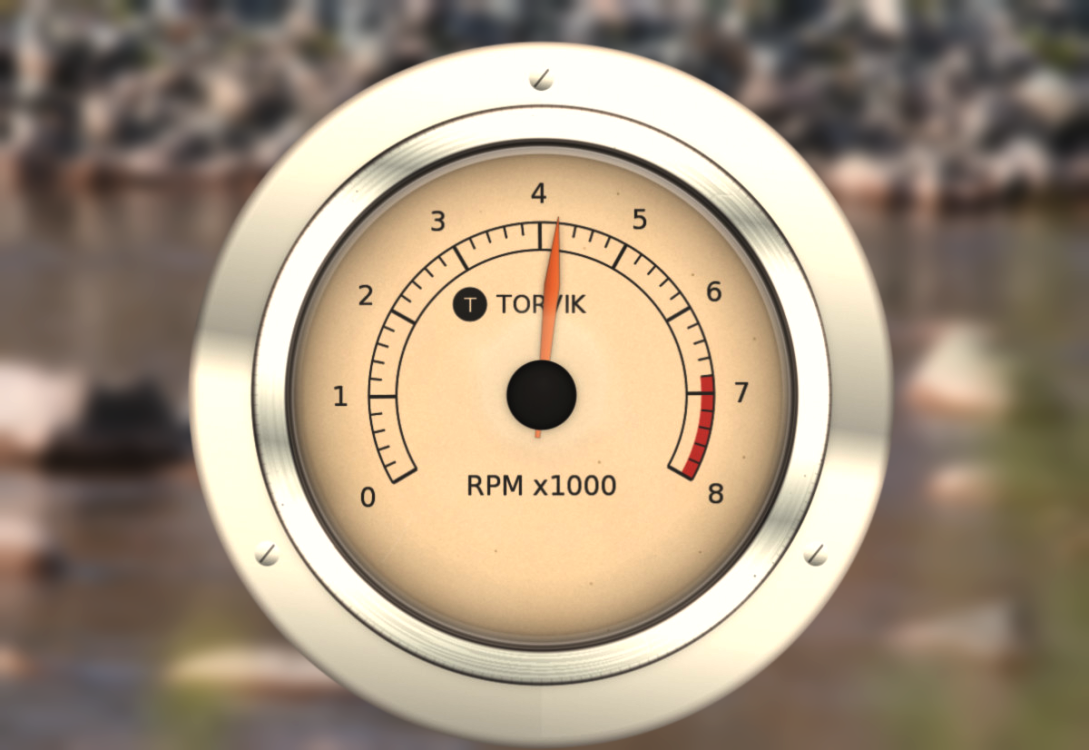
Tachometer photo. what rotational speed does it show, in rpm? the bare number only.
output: 4200
